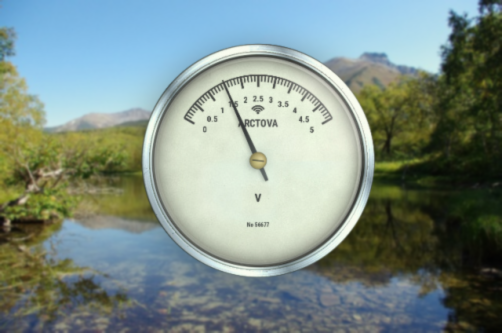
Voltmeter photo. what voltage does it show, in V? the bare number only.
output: 1.5
